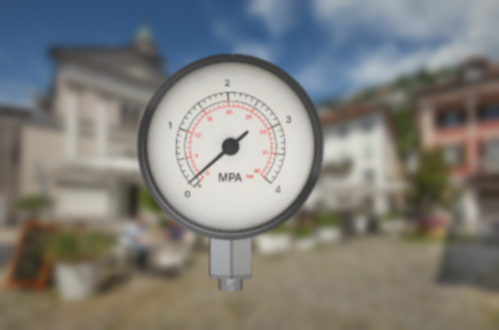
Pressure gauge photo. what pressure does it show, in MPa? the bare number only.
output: 0.1
